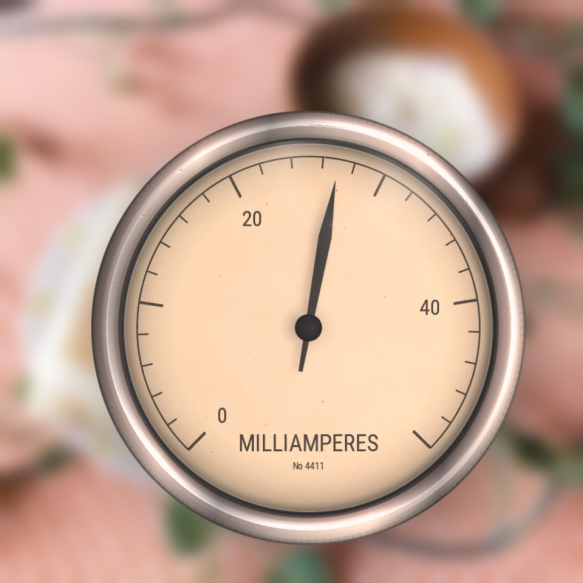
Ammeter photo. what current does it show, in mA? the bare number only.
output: 27
